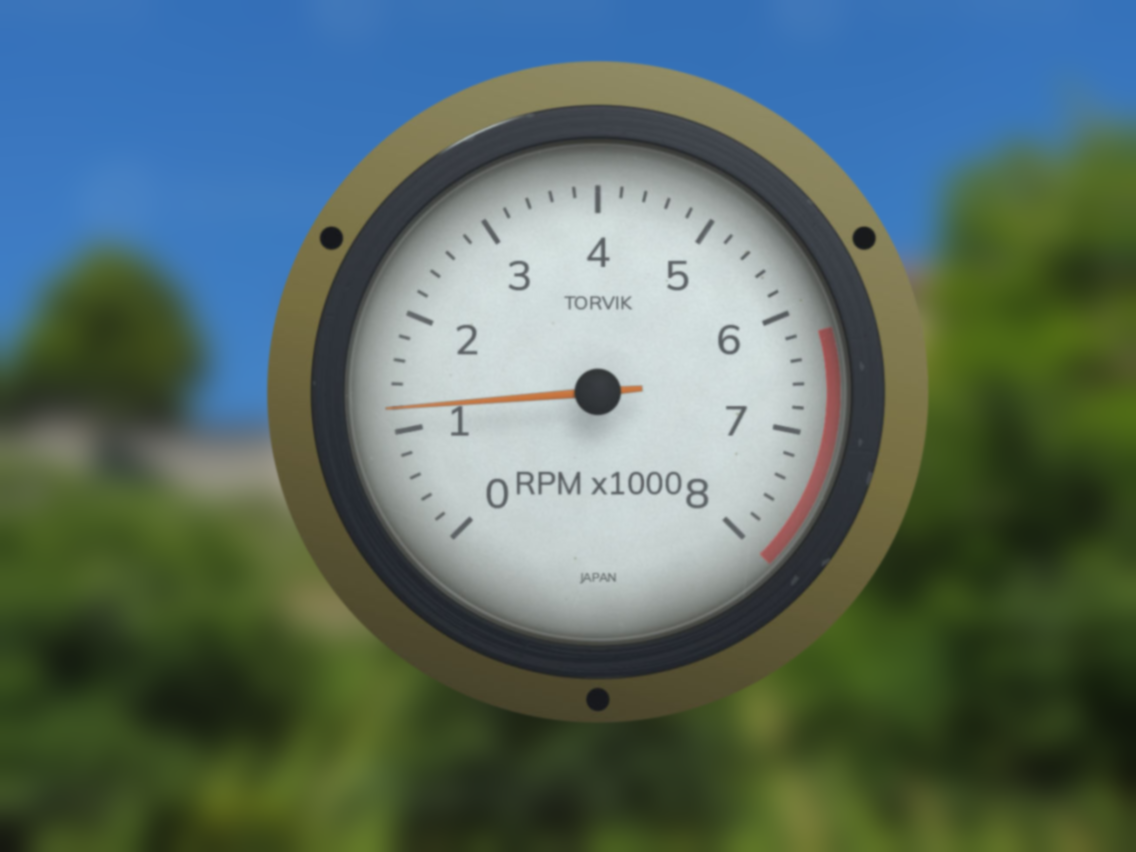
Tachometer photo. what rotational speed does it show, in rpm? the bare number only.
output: 1200
